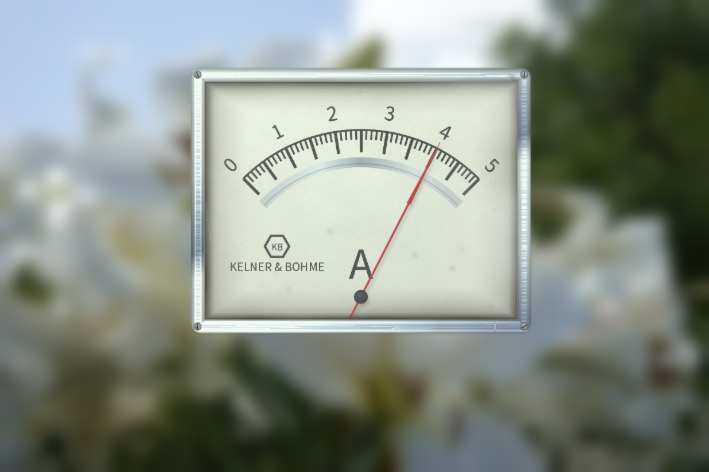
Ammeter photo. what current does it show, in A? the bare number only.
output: 4
